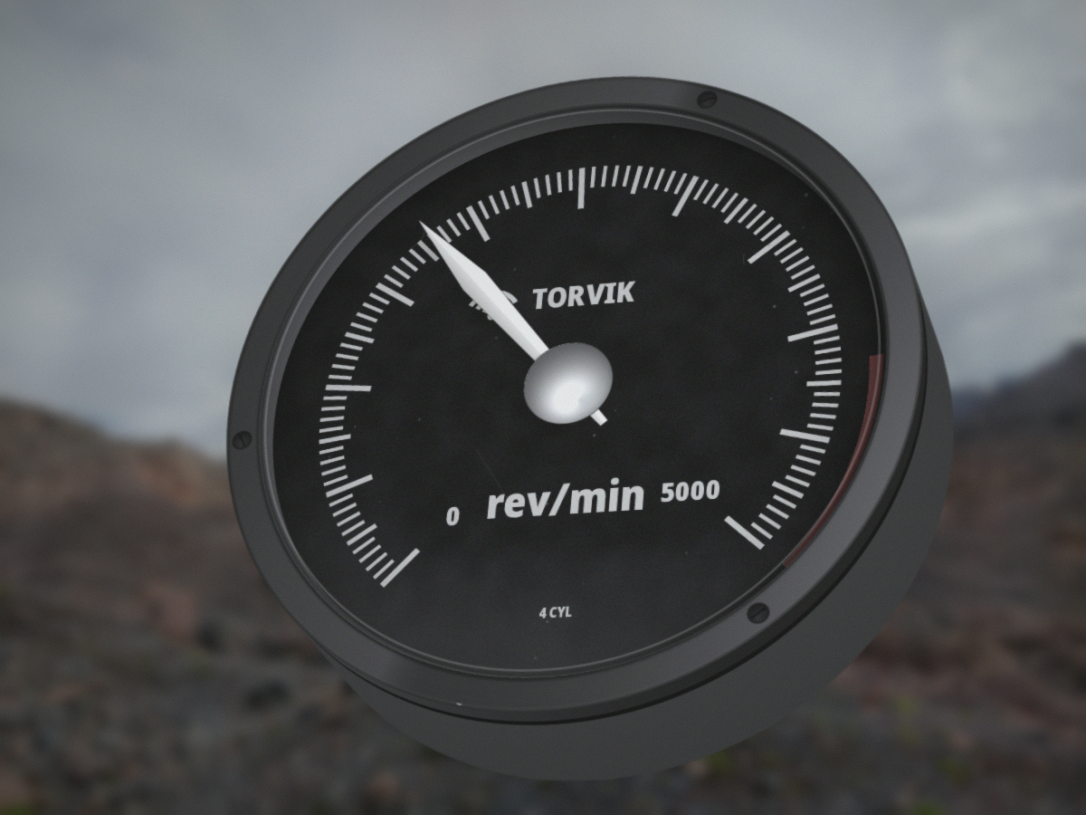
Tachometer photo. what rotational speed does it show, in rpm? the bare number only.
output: 1800
